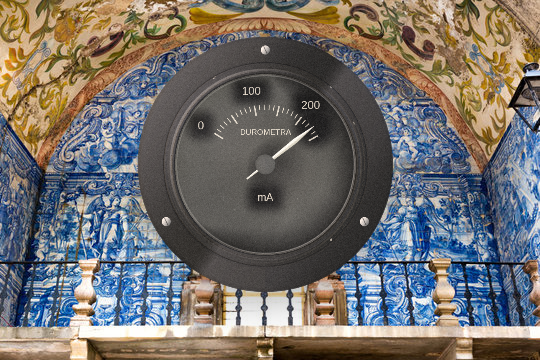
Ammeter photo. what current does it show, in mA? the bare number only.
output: 230
